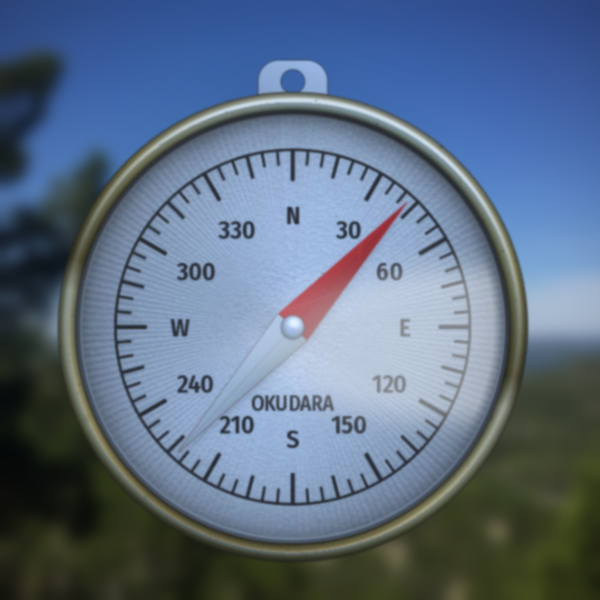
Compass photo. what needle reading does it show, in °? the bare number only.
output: 42.5
